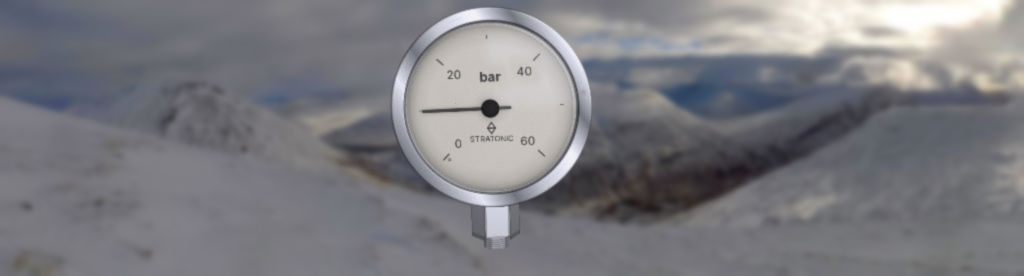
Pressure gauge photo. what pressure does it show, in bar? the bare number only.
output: 10
